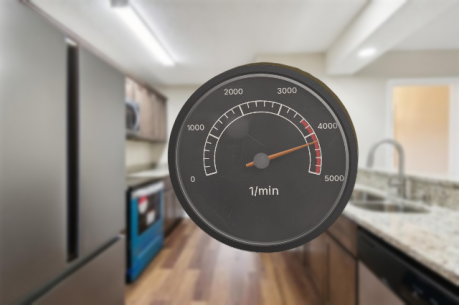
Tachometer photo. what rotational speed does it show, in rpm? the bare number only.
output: 4200
